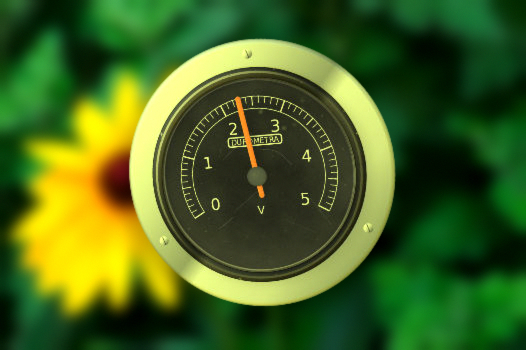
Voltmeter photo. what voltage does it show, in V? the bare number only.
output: 2.3
